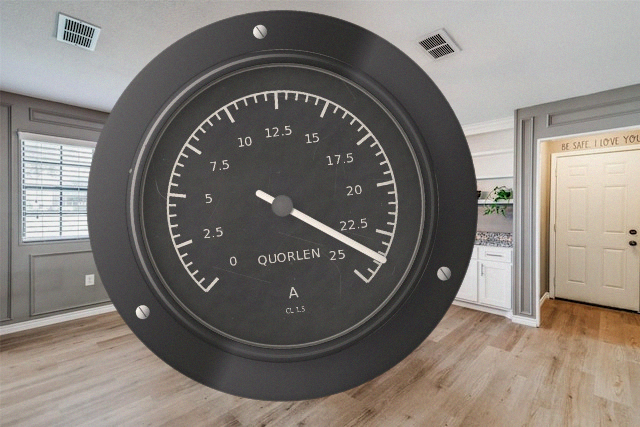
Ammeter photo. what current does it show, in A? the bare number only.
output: 23.75
